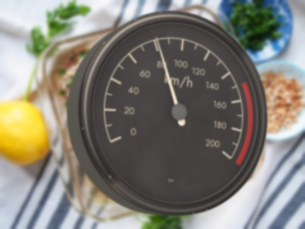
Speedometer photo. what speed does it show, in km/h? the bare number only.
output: 80
